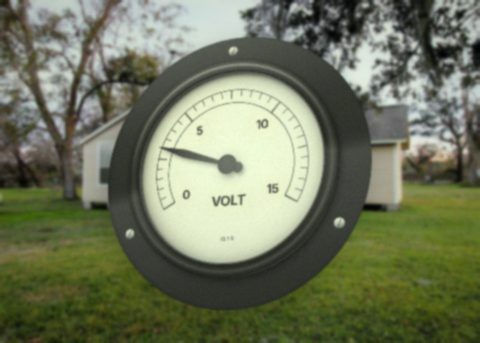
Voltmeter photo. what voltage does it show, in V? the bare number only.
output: 3
